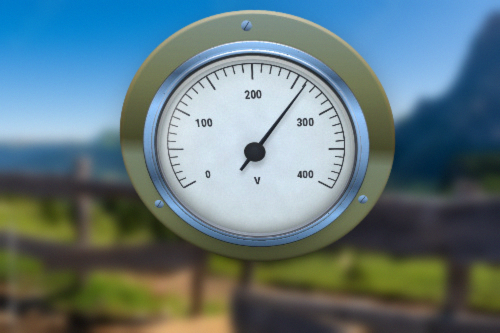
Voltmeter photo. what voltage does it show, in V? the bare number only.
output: 260
